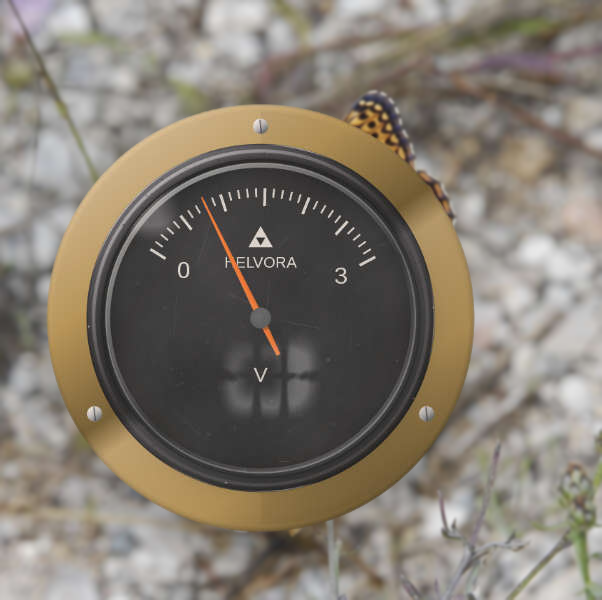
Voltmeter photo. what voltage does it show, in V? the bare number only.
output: 0.8
